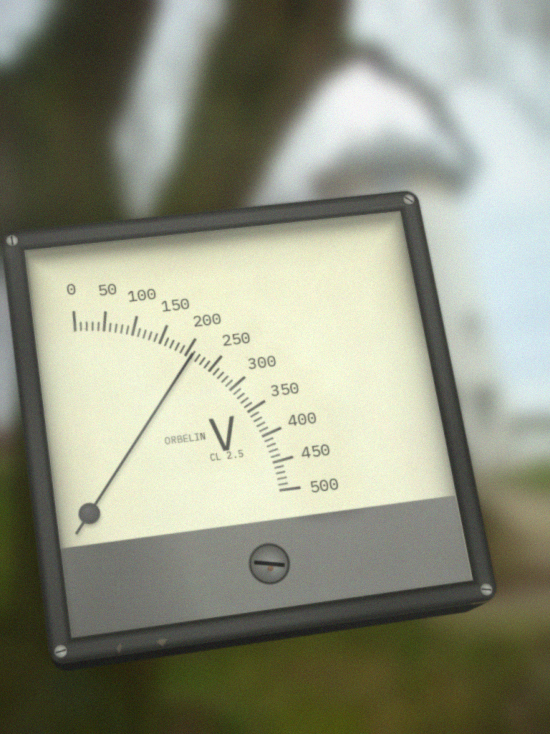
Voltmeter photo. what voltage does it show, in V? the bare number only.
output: 210
